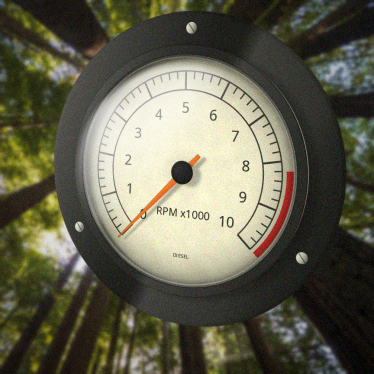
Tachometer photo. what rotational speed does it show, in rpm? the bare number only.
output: 0
